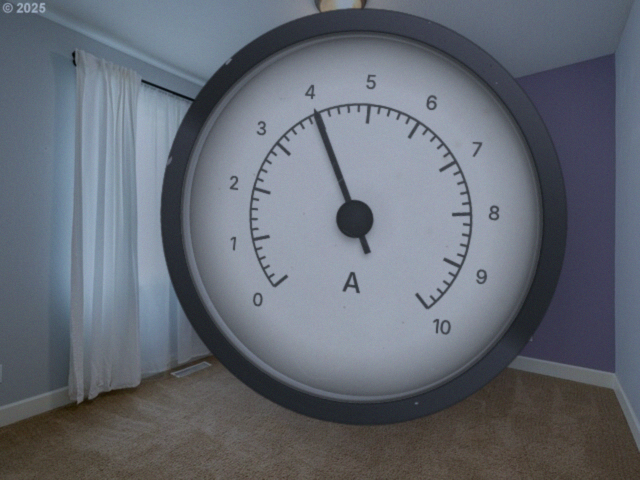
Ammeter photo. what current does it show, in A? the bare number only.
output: 4
